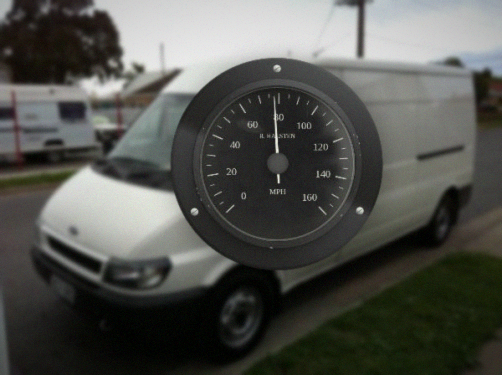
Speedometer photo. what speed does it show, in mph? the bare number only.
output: 77.5
